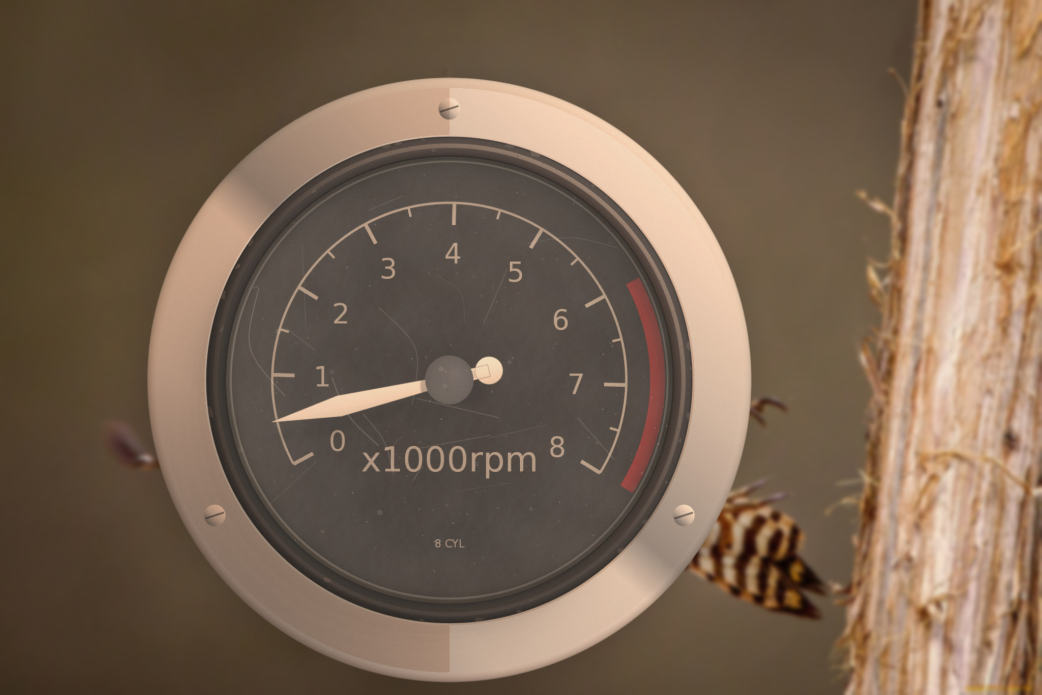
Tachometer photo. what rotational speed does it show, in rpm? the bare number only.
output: 500
